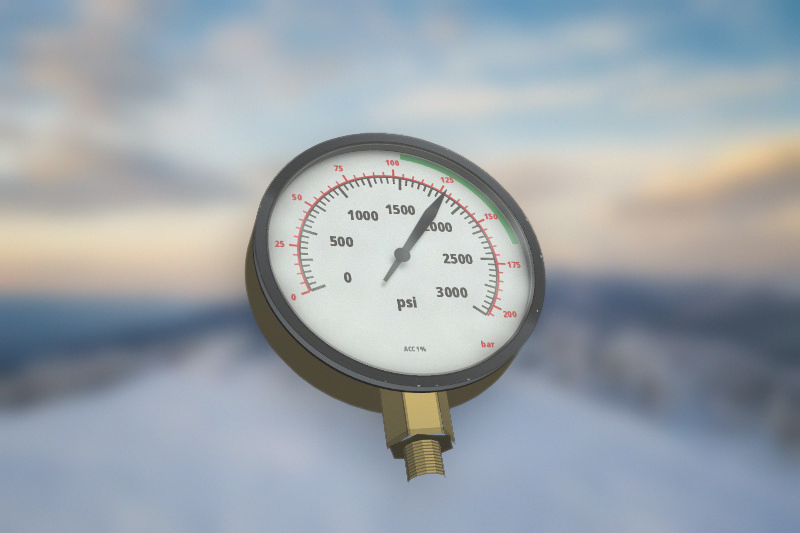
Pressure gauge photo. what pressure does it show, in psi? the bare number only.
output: 1850
